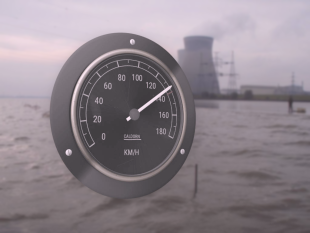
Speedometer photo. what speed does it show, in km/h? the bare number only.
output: 135
